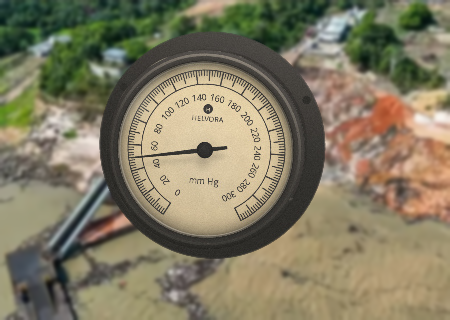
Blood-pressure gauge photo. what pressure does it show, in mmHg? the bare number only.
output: 50
